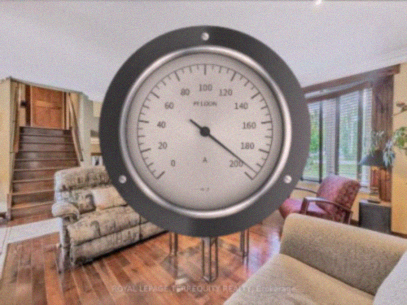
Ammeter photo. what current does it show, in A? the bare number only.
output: 195
